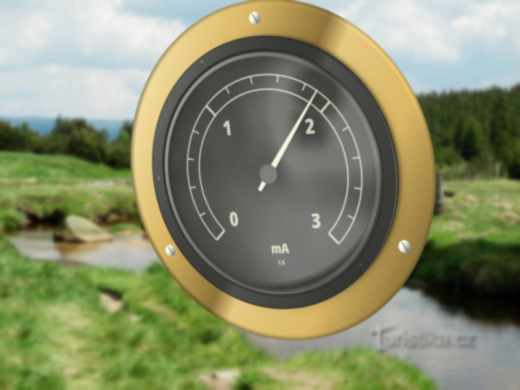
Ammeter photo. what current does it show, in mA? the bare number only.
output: 1.9
